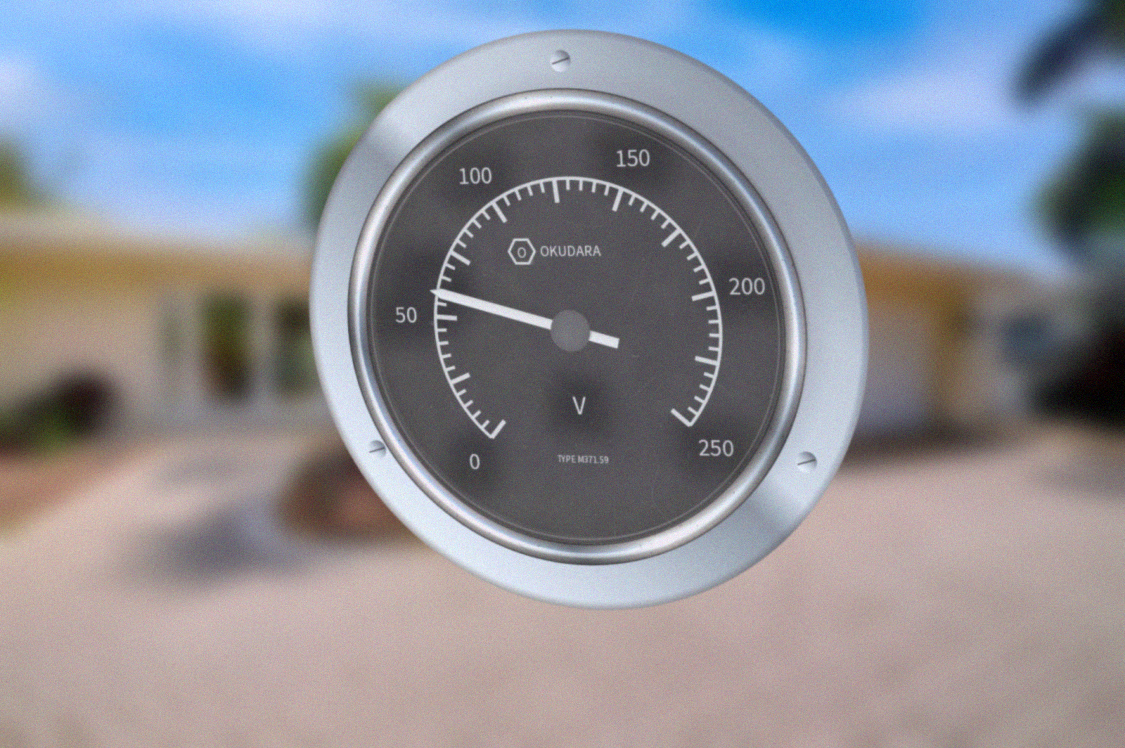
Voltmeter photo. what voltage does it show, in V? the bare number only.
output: 60
